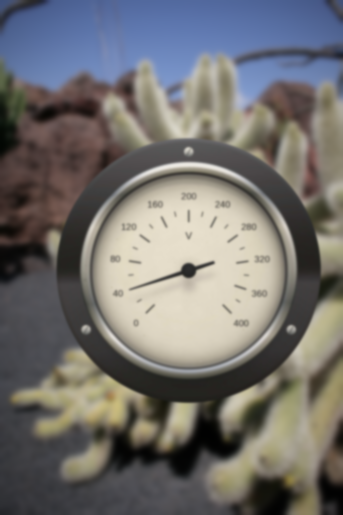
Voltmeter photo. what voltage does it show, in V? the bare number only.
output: 40
